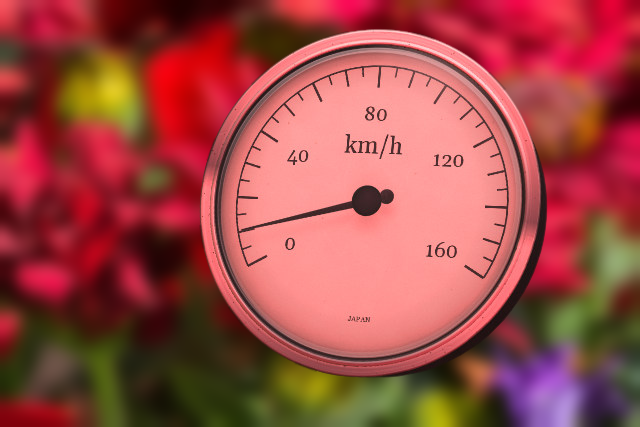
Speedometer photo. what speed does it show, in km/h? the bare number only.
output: 10
